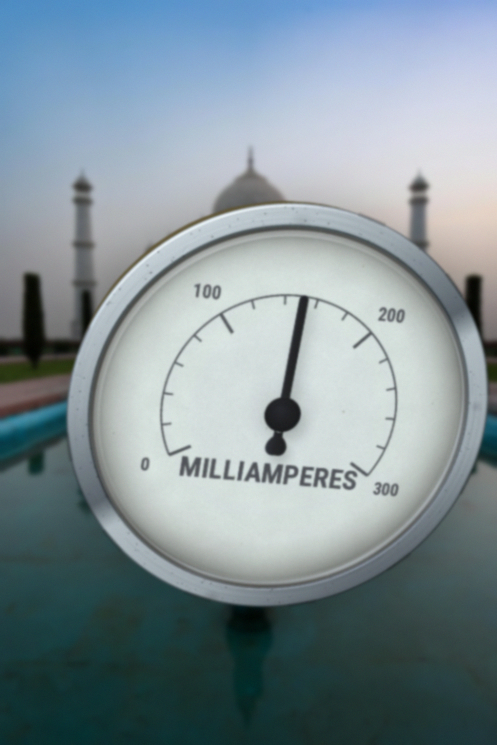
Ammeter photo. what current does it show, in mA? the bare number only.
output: 150
